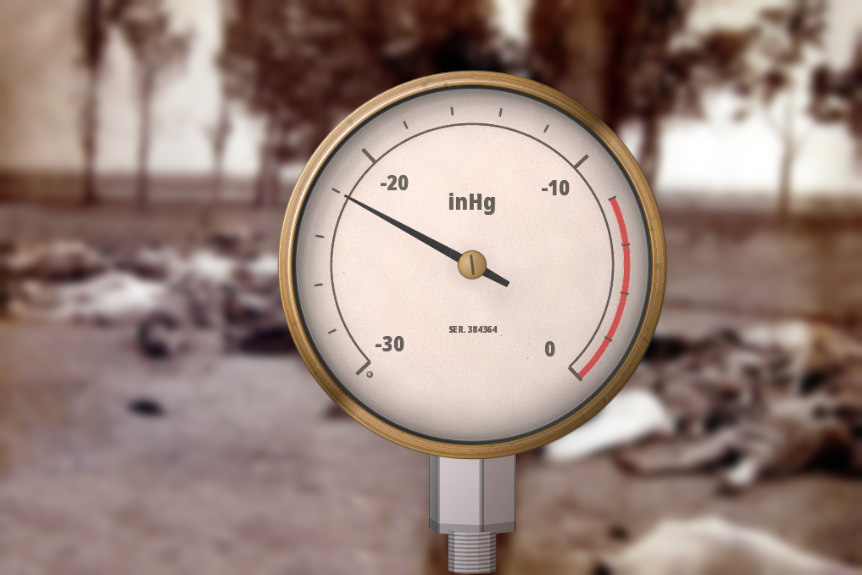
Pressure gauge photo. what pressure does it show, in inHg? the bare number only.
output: -22
